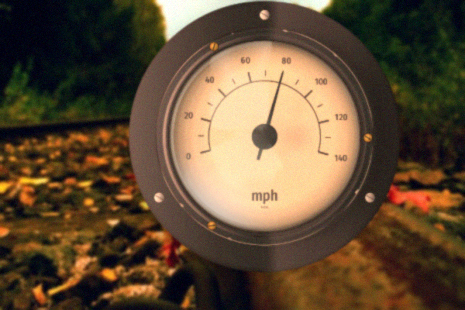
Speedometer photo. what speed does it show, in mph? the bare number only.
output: 80
